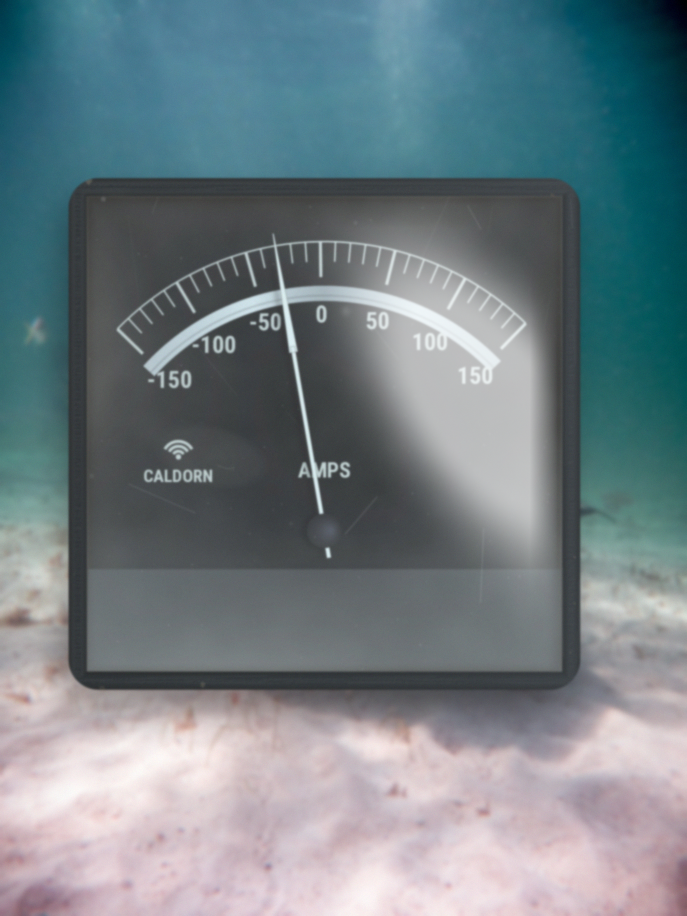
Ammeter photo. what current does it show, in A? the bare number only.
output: -30
